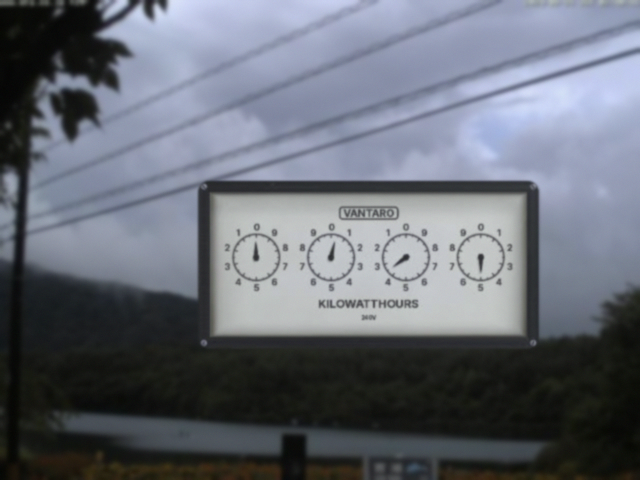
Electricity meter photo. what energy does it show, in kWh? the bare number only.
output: 35
